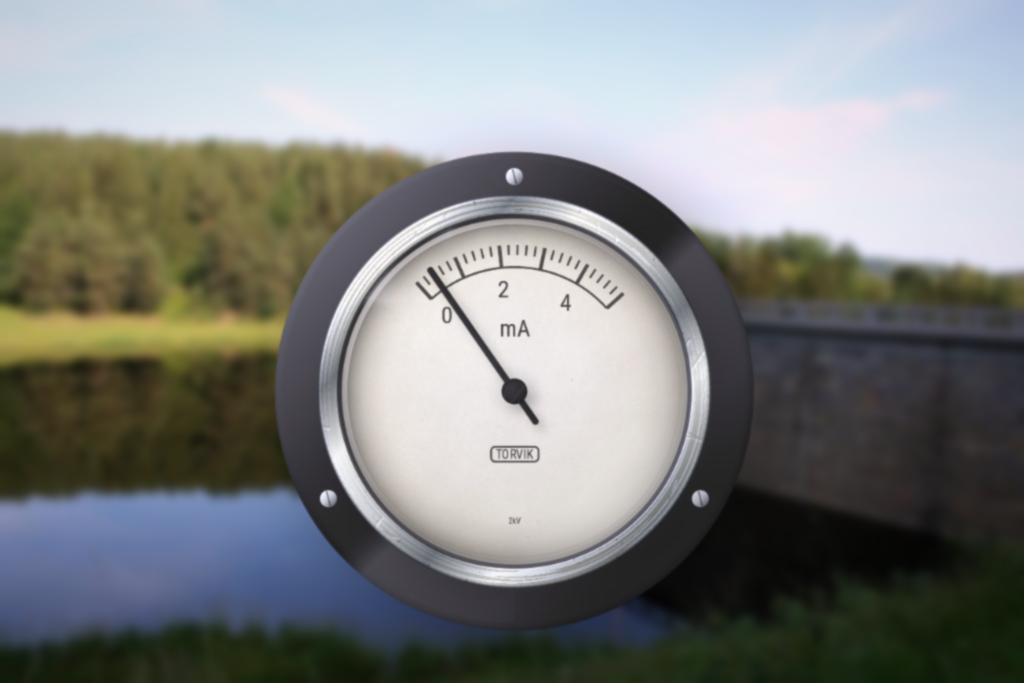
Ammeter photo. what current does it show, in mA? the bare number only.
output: 0.4
